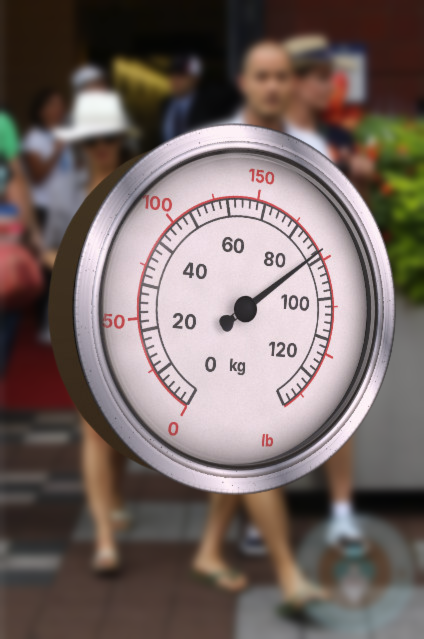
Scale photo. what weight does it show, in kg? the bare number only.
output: 88
